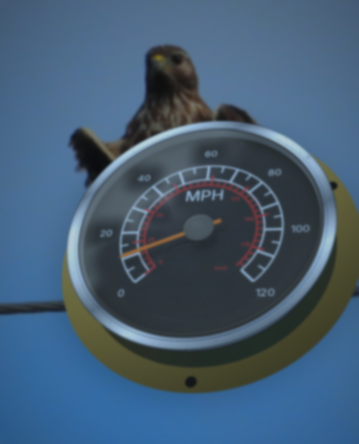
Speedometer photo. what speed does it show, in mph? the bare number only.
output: 10
